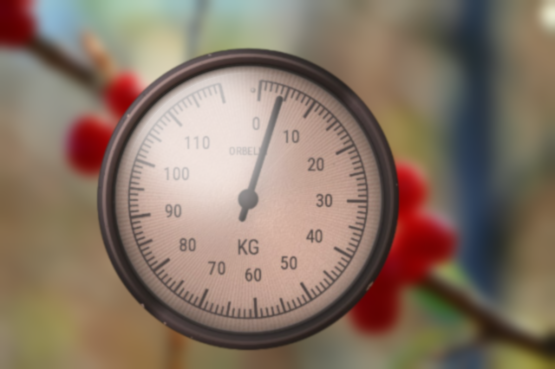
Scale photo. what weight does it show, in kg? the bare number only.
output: 4
